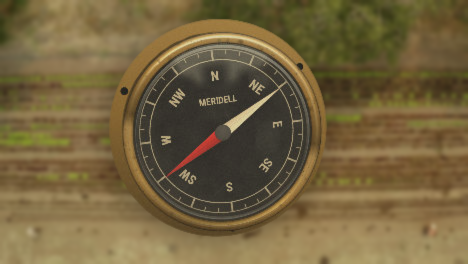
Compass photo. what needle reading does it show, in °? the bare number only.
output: 240
